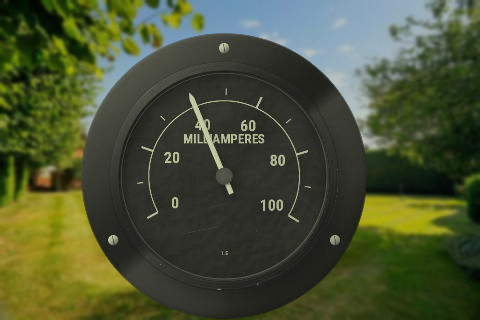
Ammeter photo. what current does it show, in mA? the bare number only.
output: 40
